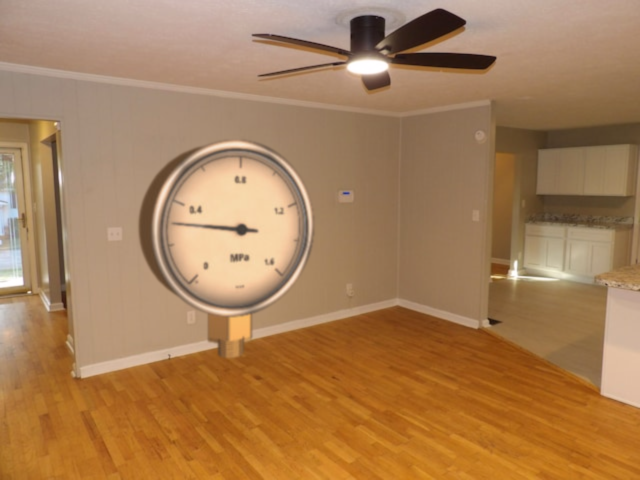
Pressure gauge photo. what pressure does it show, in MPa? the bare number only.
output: 0.3
